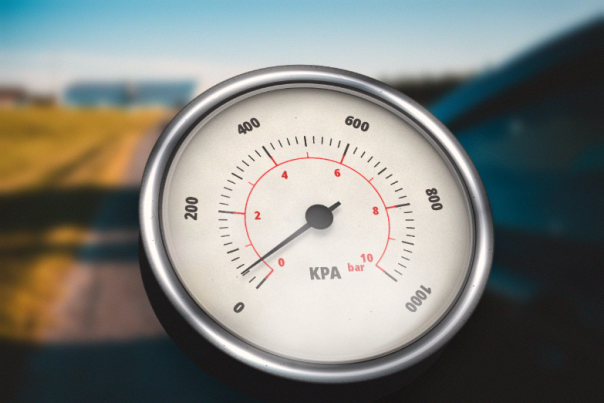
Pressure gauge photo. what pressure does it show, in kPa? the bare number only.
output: 40
